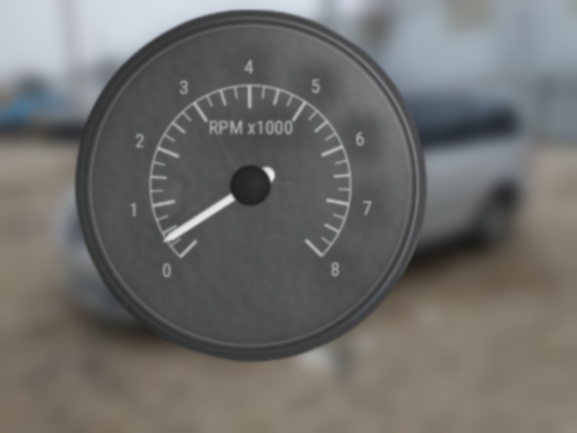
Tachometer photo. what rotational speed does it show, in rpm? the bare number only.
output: 375
